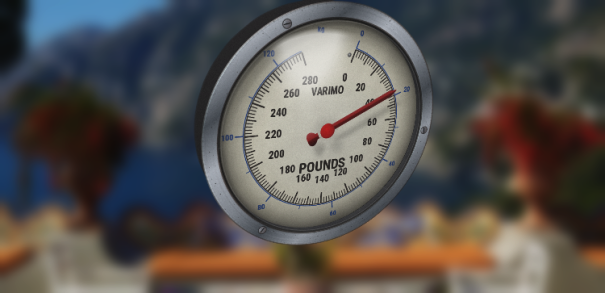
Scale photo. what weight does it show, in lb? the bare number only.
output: 40
